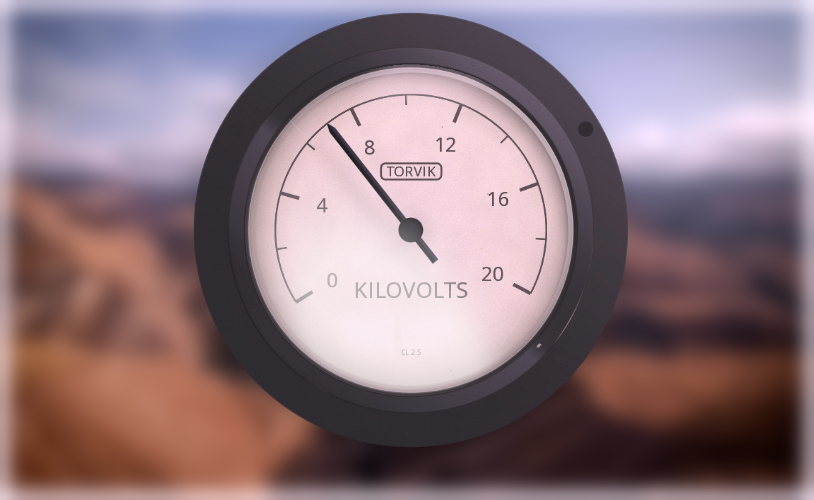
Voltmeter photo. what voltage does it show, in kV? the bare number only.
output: 7
